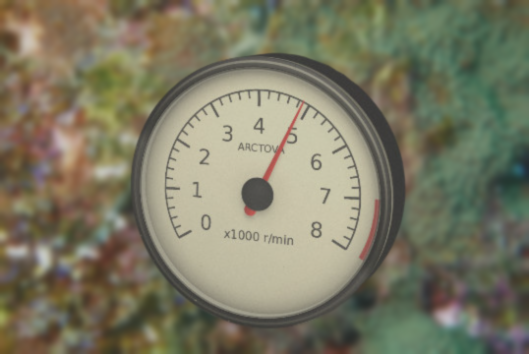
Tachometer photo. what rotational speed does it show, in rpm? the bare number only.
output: 4900
